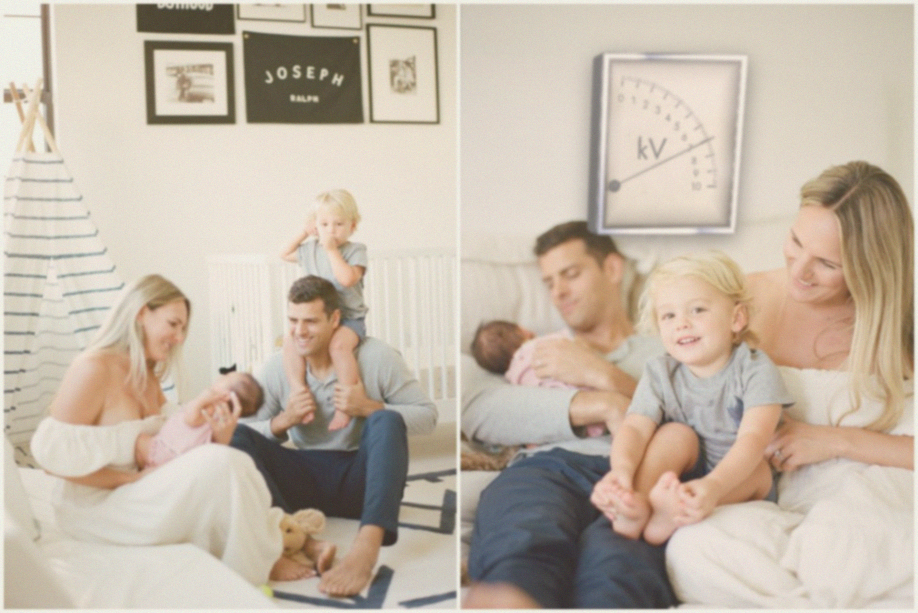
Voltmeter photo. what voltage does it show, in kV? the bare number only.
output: 7
